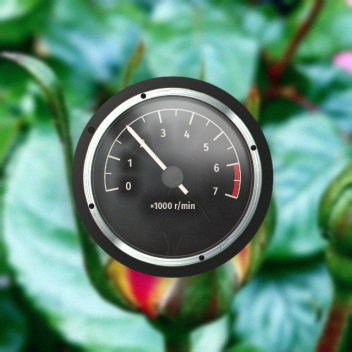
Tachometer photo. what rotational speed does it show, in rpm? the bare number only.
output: 2000
